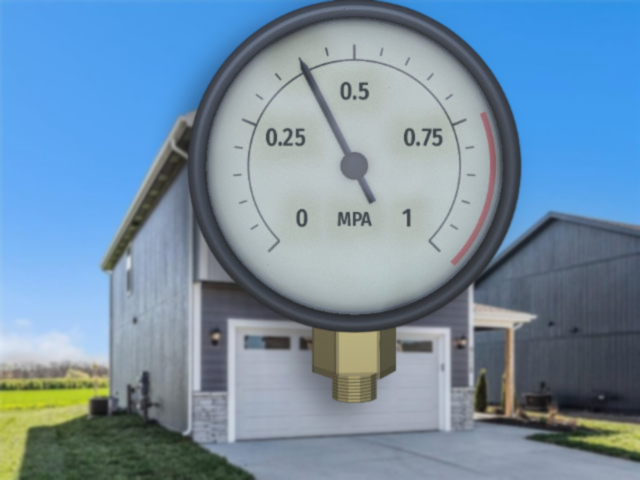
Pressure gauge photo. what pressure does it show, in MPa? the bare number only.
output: 0.4
